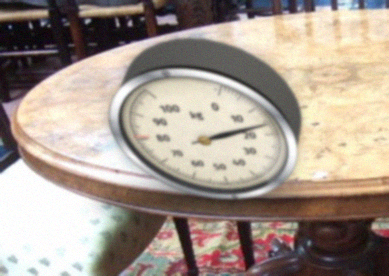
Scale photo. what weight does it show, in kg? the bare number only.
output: 15
